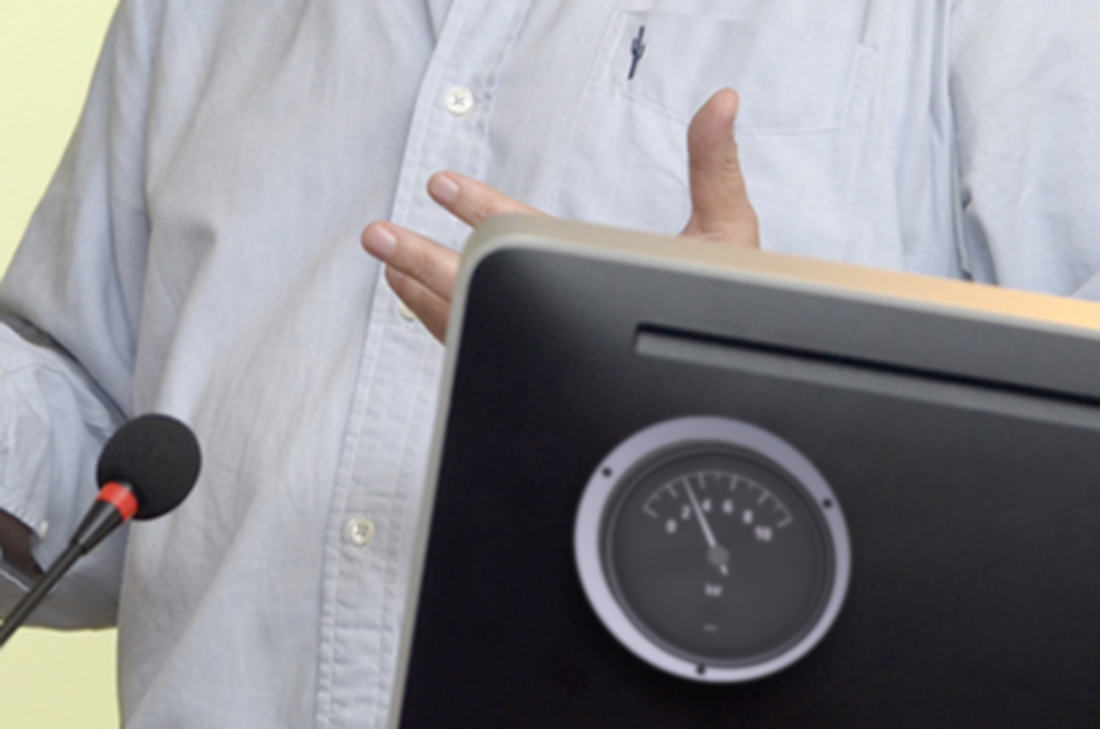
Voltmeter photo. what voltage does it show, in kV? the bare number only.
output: 3
